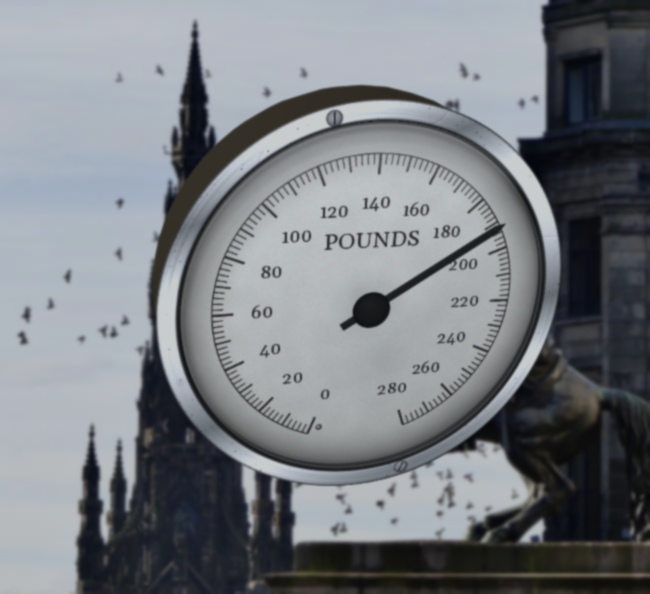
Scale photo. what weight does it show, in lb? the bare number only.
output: 190
